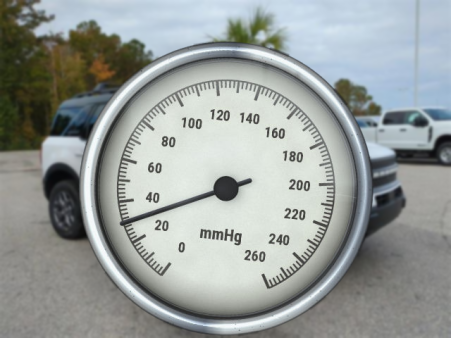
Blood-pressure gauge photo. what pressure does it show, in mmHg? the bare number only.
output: 30
